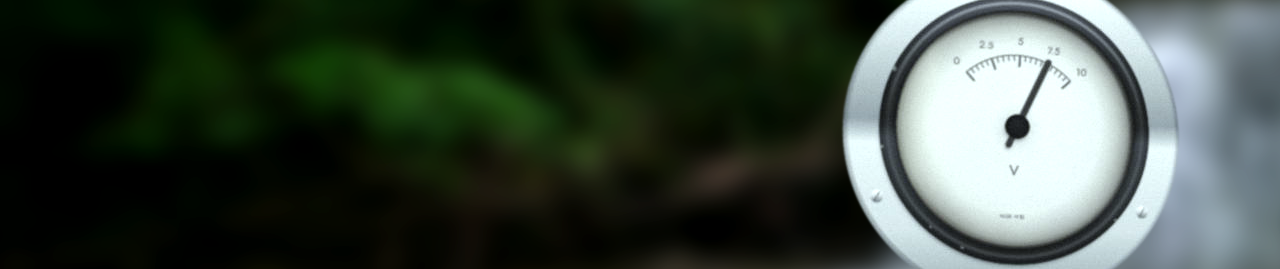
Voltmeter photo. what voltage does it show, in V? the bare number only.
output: 7.5
